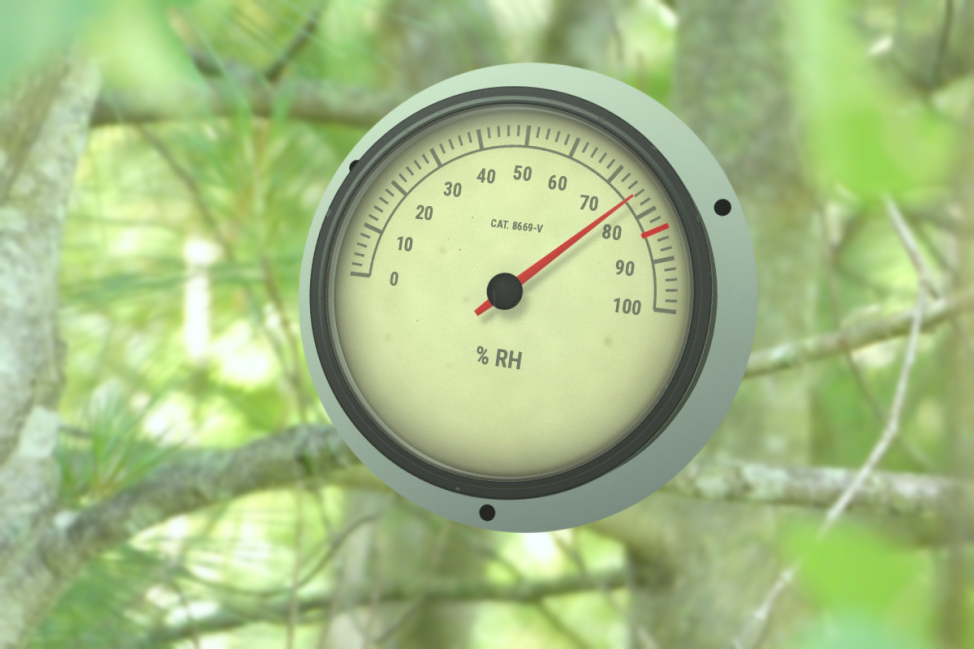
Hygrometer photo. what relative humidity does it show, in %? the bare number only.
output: 76
